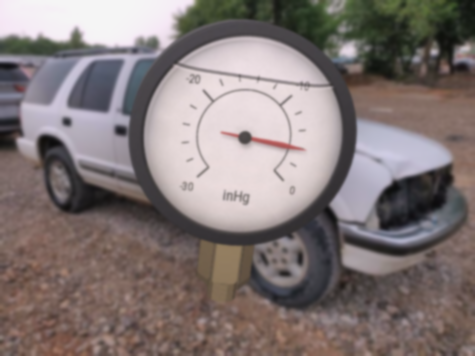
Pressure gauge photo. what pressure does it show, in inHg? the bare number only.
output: -4
